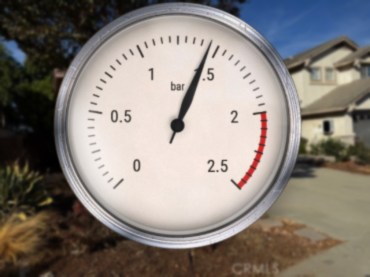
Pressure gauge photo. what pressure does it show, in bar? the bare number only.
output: 1.45
